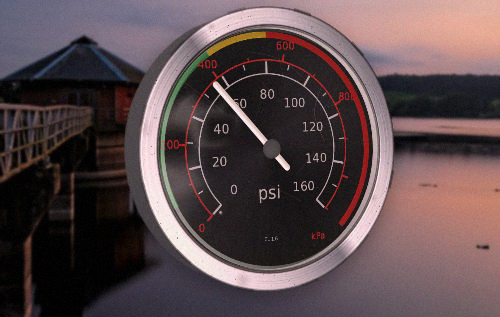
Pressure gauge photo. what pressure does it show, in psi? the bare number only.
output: 55
